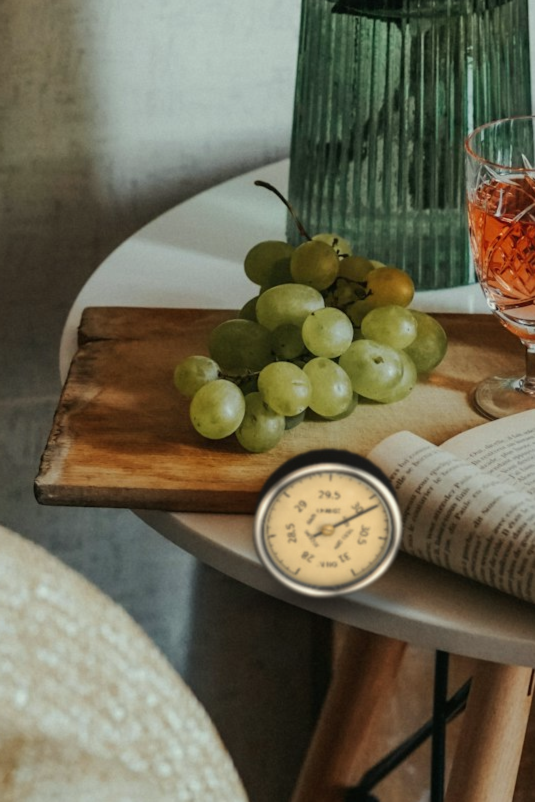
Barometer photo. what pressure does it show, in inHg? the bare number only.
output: 30.1
